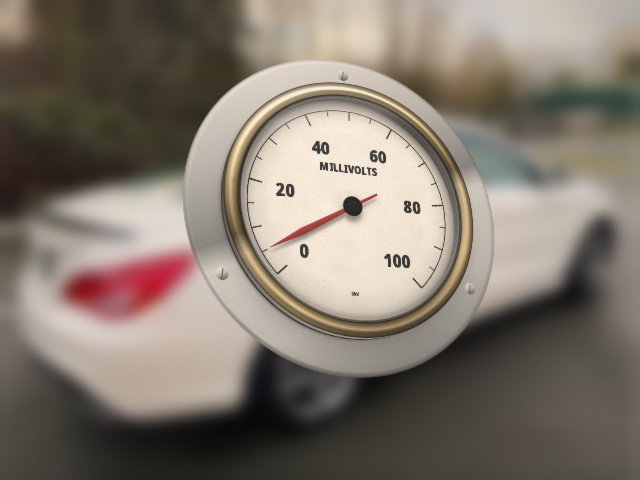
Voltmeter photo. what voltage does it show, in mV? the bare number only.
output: 5
